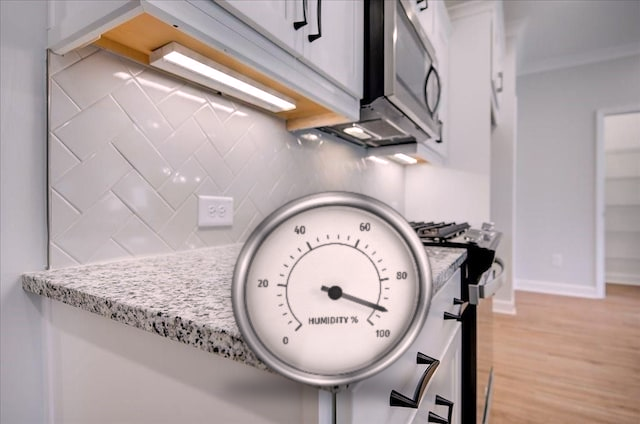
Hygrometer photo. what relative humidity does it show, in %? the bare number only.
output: 92
